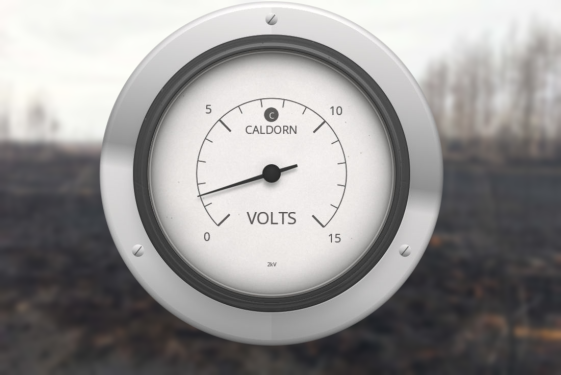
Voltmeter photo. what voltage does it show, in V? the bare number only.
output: 1.5
